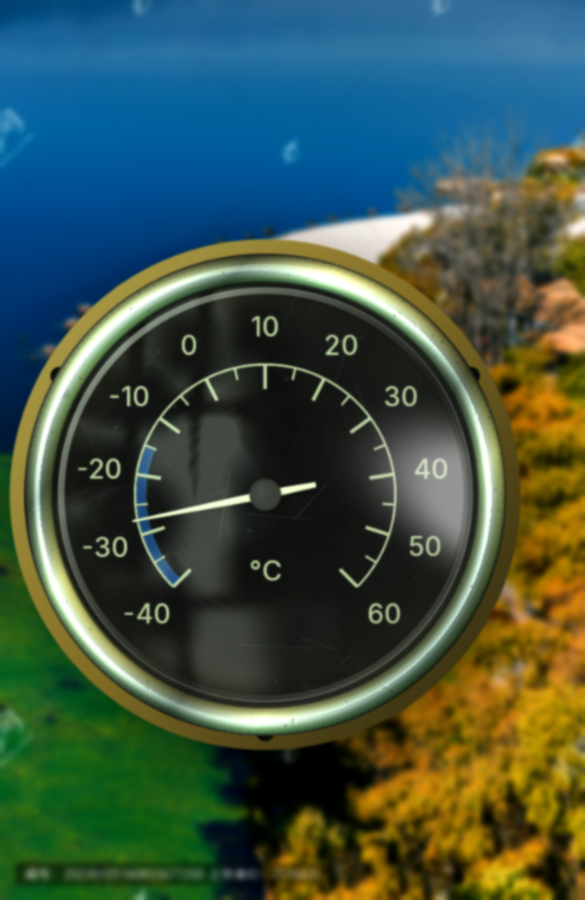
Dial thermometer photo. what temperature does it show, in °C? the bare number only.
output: -27.5
